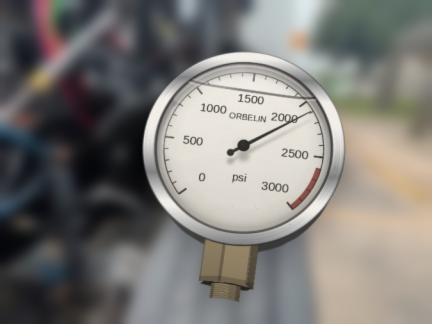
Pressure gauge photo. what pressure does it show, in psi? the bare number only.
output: 2100
